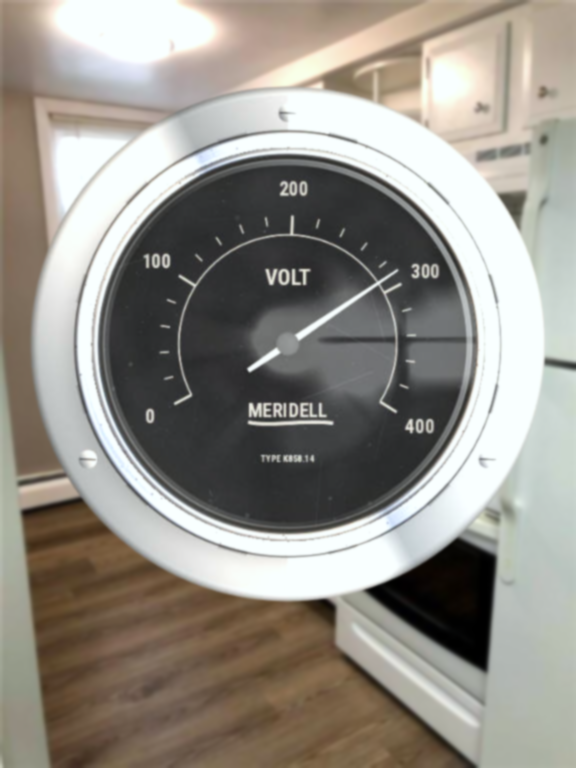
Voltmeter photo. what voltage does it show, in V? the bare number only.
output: 290
